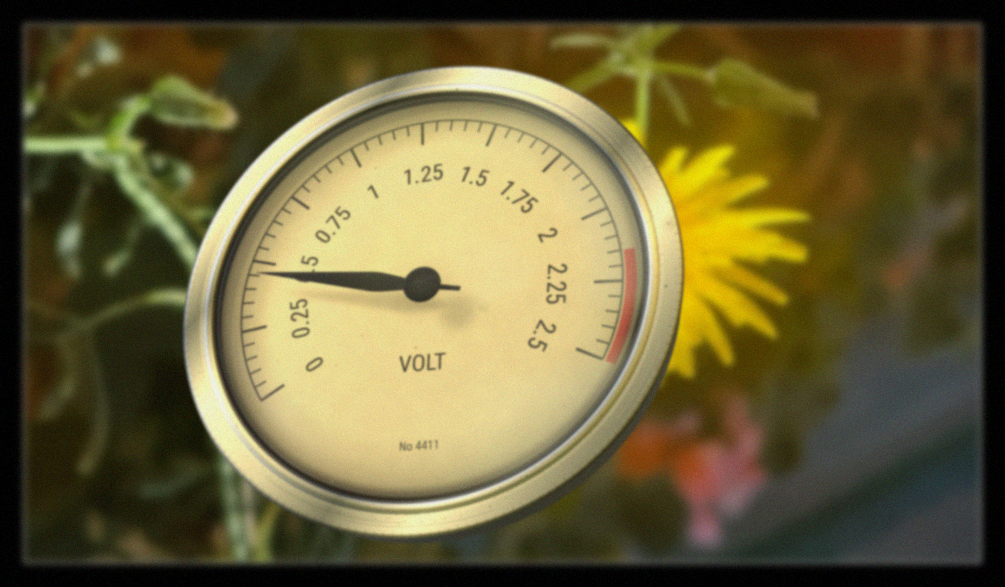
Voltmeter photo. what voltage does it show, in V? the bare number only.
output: 0.45
